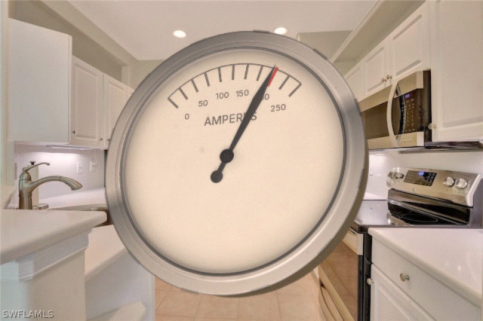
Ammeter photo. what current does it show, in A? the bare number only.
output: 200
